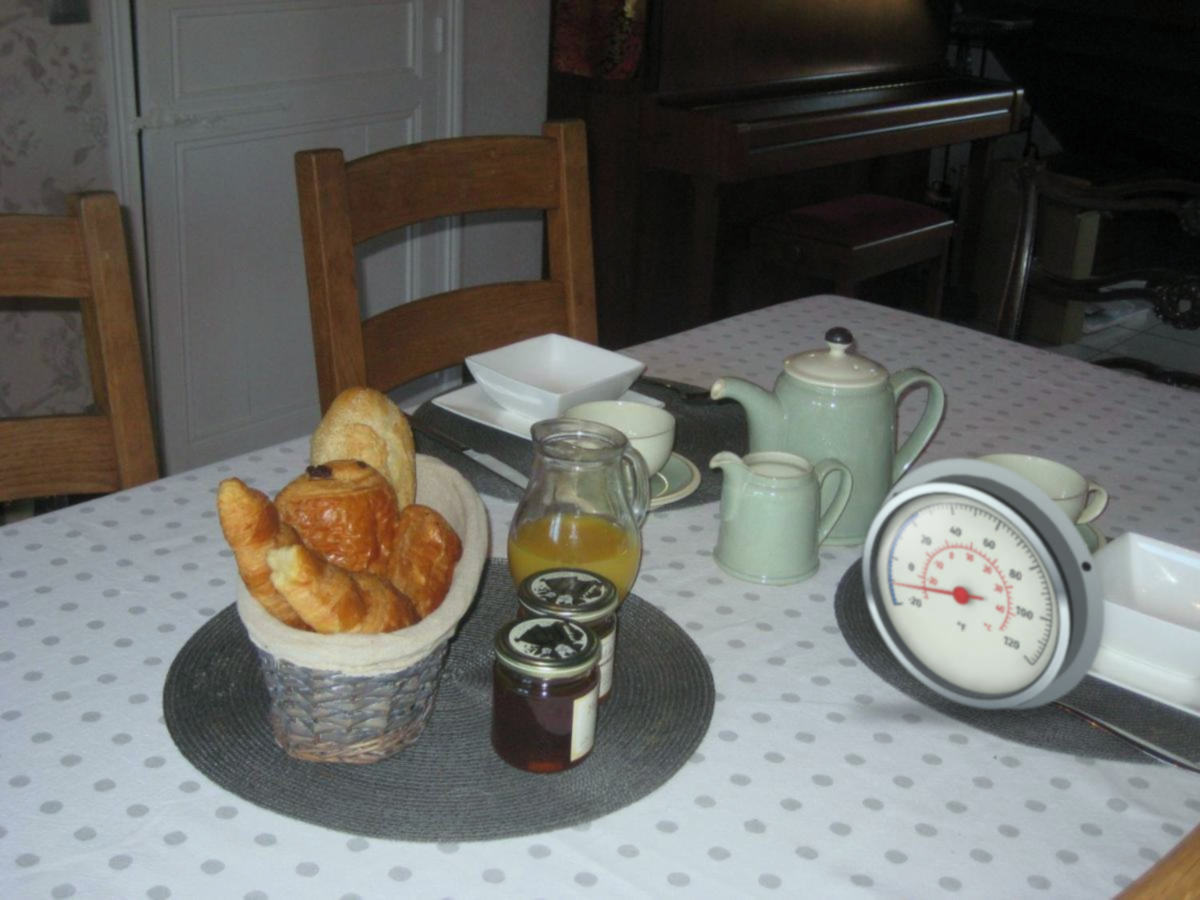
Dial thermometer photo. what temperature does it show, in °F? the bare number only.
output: -10
